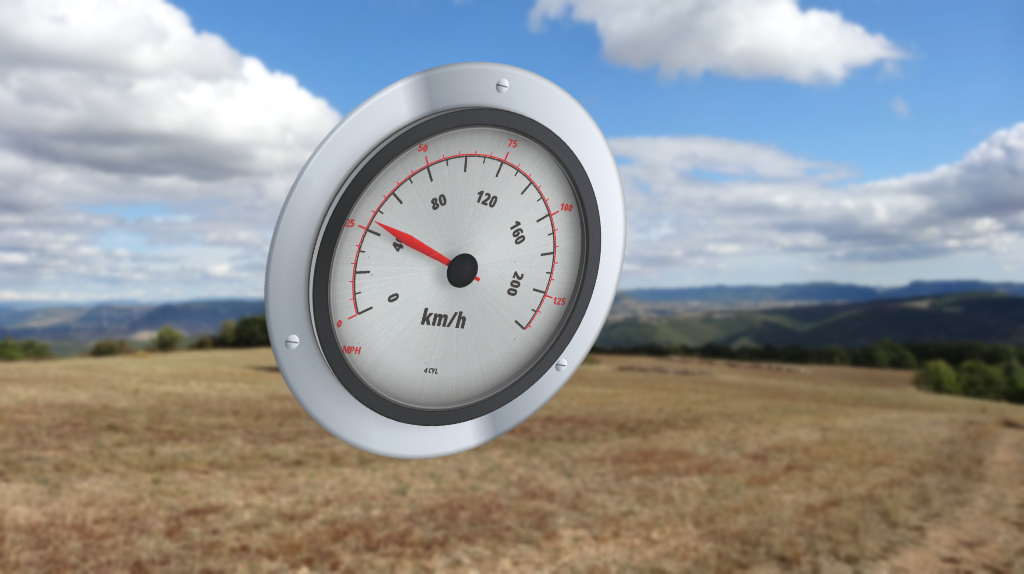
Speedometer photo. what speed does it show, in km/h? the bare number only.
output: 45
